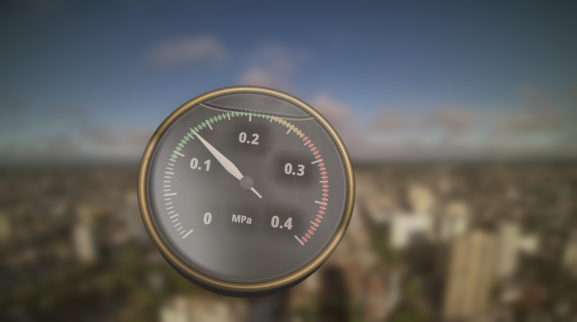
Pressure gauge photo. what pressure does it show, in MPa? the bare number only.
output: 0.13
